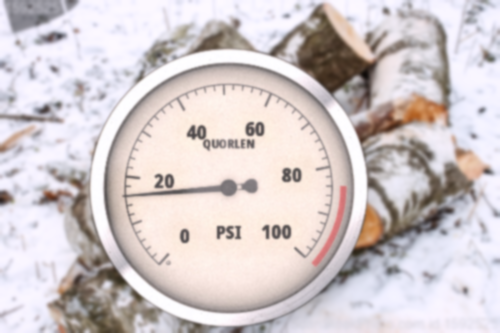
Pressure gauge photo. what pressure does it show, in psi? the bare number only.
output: 16
